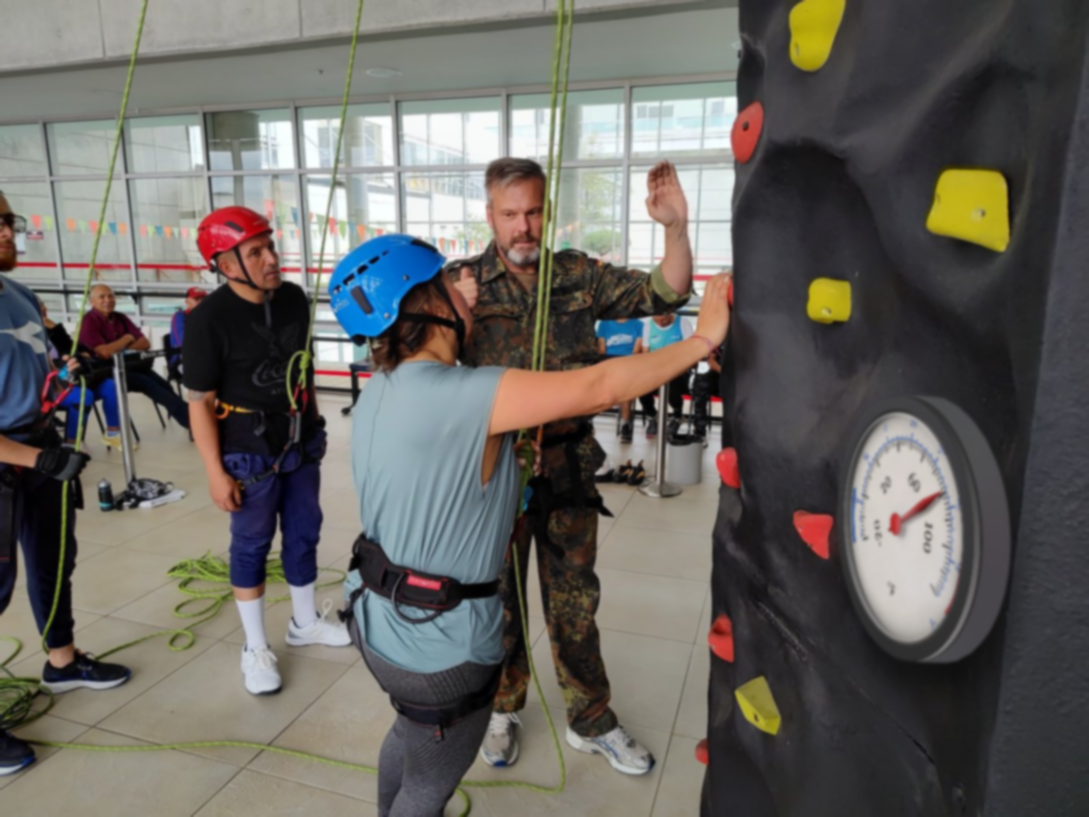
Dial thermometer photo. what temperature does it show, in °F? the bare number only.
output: 80
